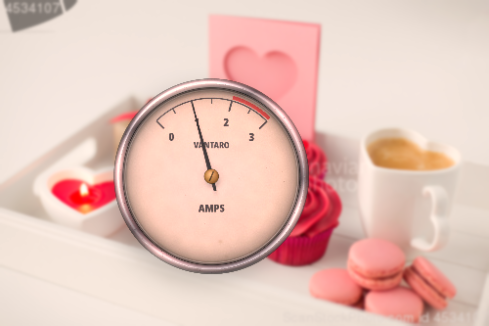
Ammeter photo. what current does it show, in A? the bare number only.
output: 1
